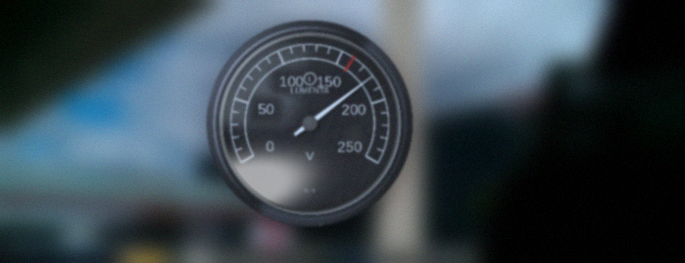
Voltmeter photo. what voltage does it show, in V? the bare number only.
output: 180
